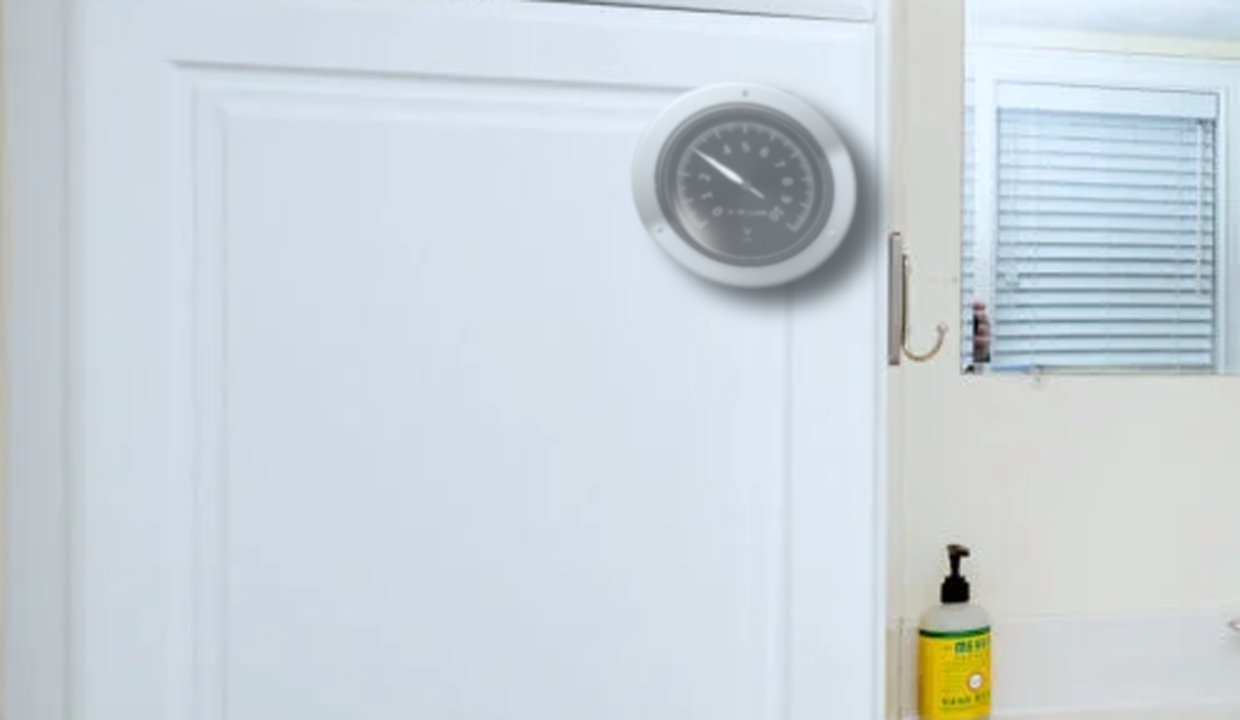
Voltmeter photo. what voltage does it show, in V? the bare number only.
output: 3
